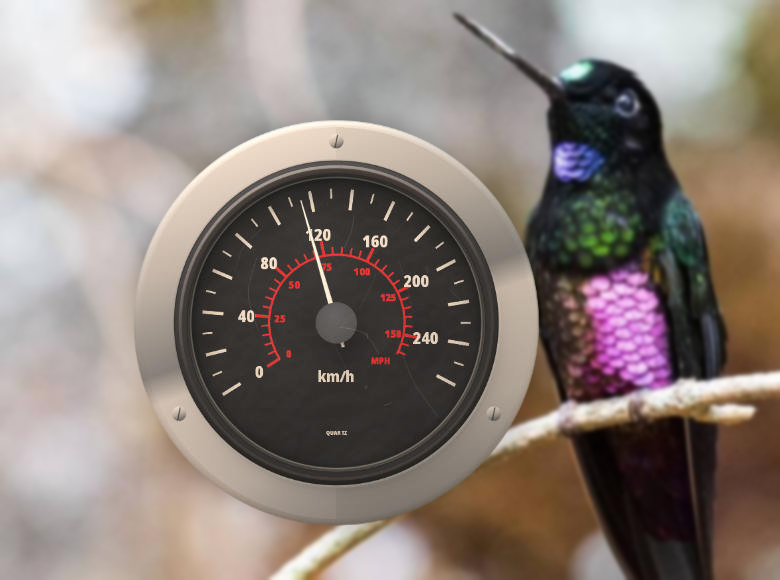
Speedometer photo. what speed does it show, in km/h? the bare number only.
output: 115
